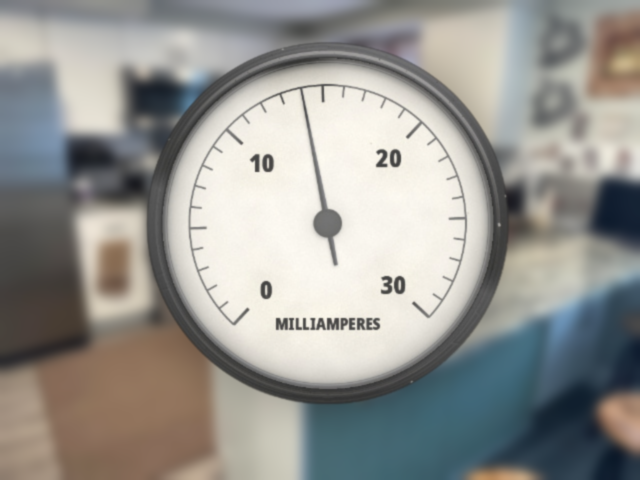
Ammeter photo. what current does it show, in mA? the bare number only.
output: 14
